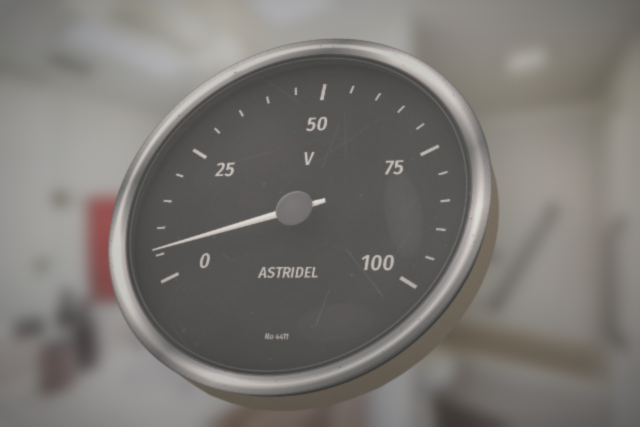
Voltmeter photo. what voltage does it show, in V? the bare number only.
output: 5
